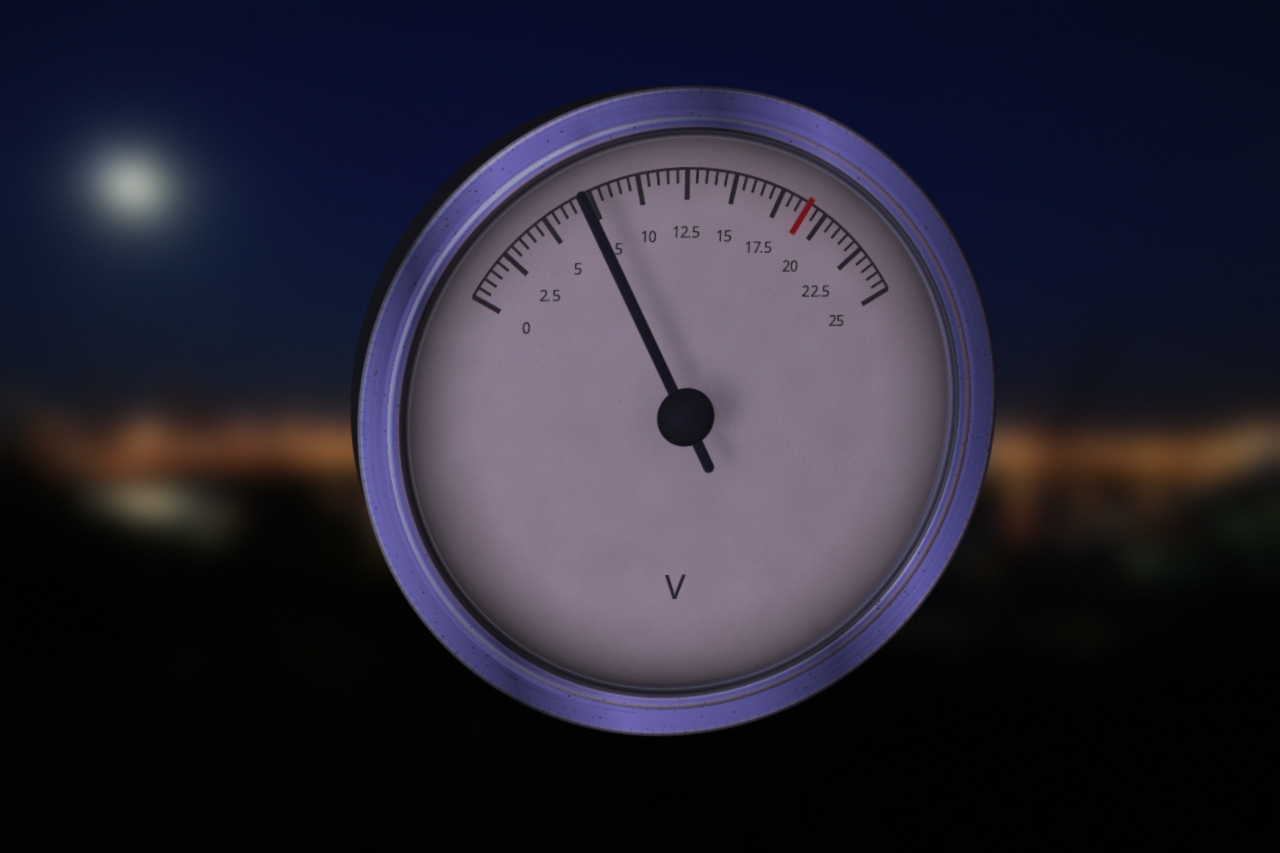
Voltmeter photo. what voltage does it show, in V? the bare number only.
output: 7
